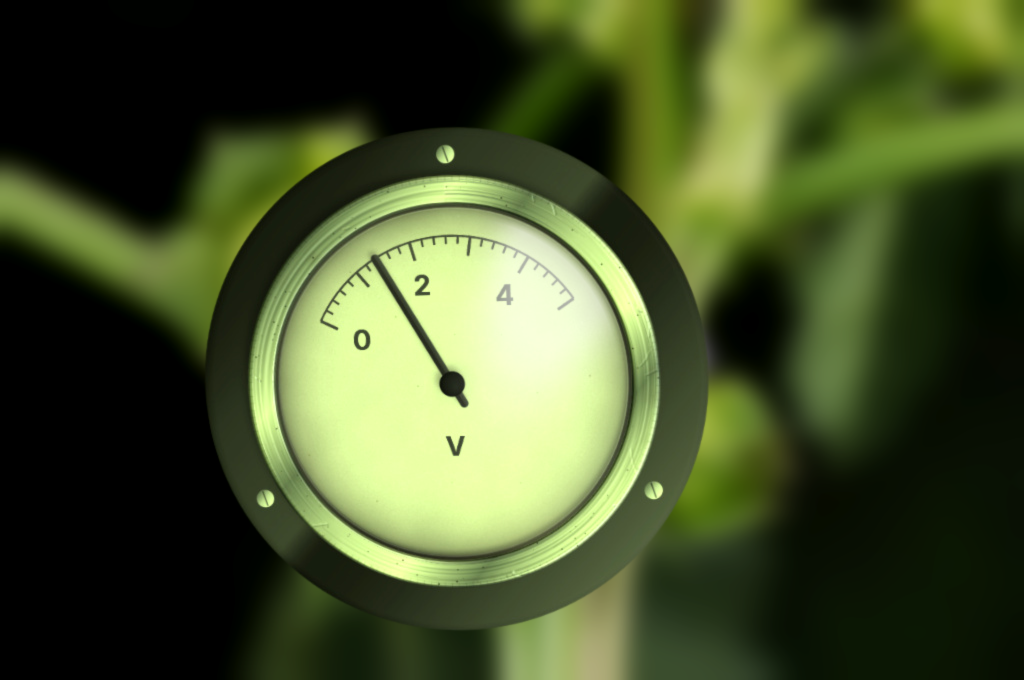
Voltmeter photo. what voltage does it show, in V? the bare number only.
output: 1.4
